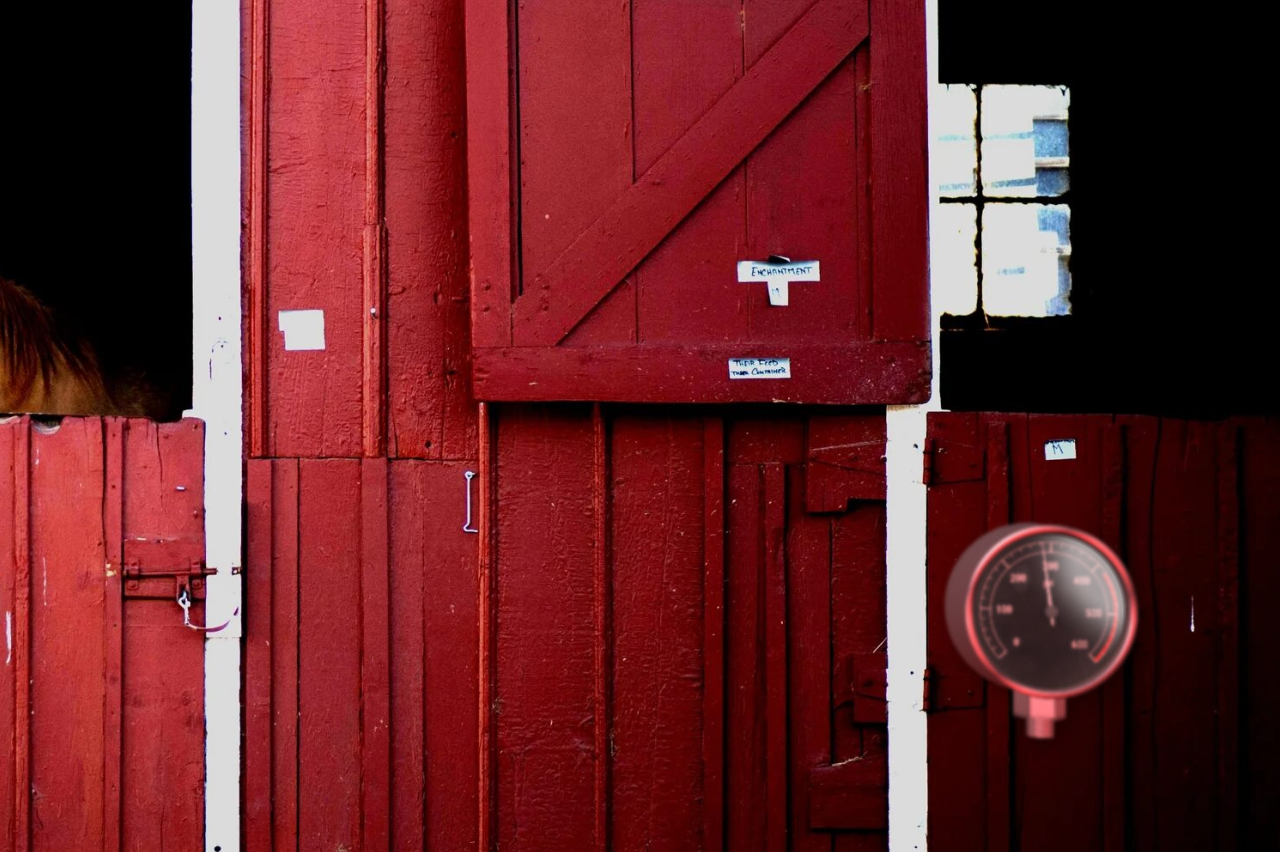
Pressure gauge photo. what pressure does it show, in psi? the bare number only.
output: 280
